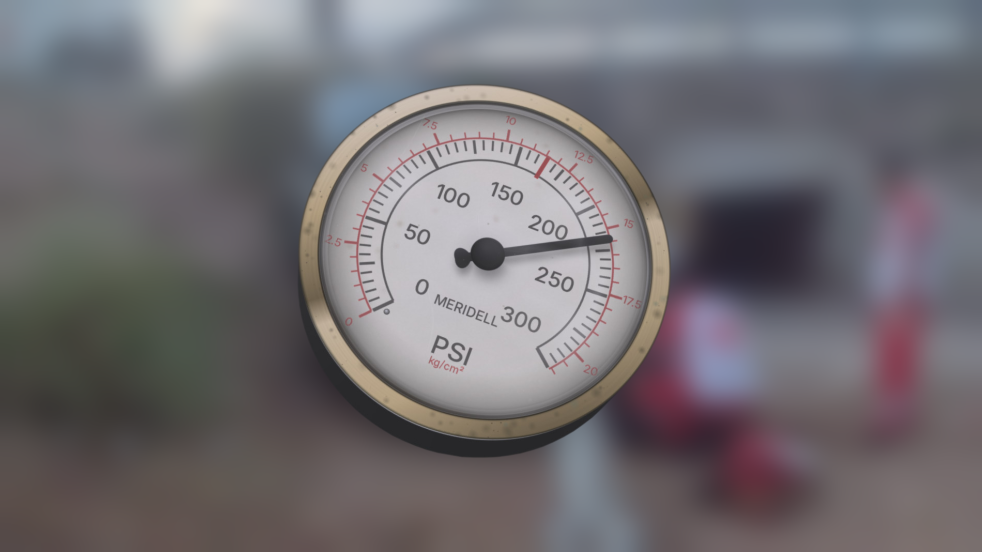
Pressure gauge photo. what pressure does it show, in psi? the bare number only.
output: 220
